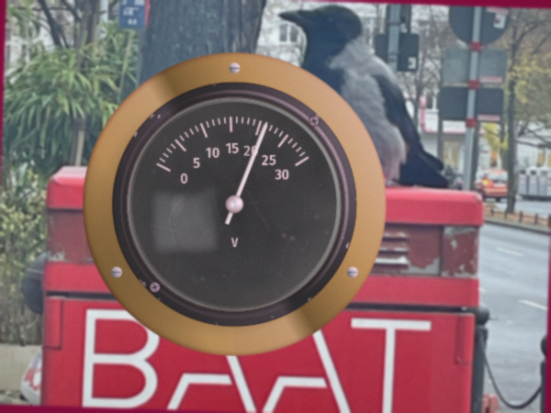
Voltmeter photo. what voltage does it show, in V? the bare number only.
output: 21
